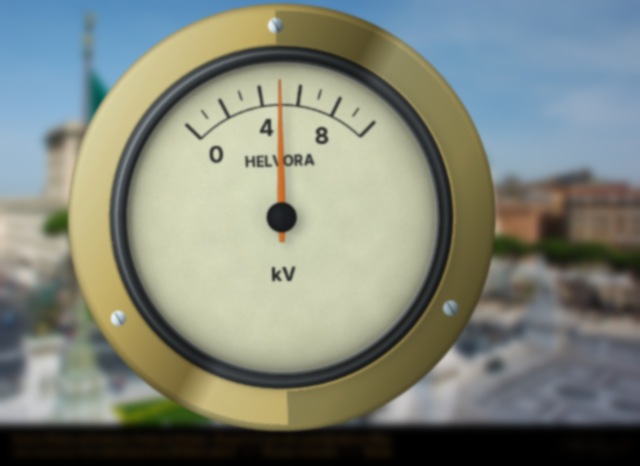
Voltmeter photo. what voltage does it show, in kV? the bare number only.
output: 5
